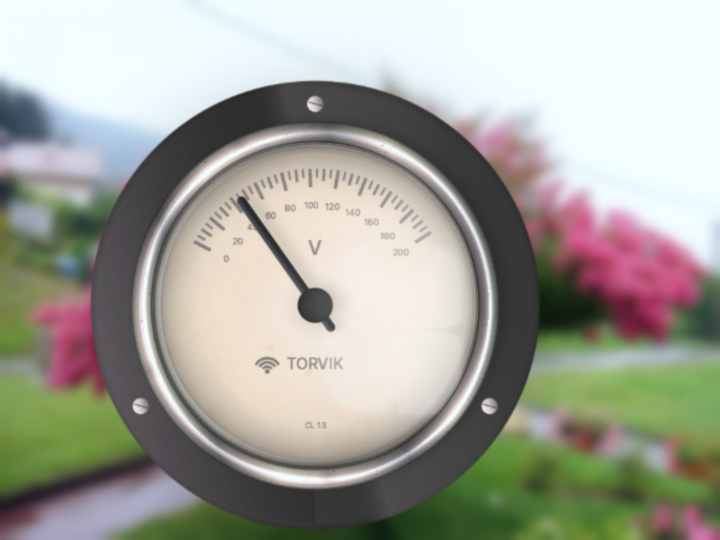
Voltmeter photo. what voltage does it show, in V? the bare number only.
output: 45
